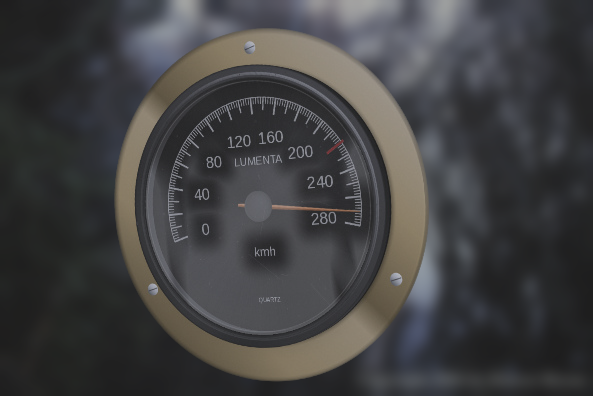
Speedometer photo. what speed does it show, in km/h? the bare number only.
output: 270
